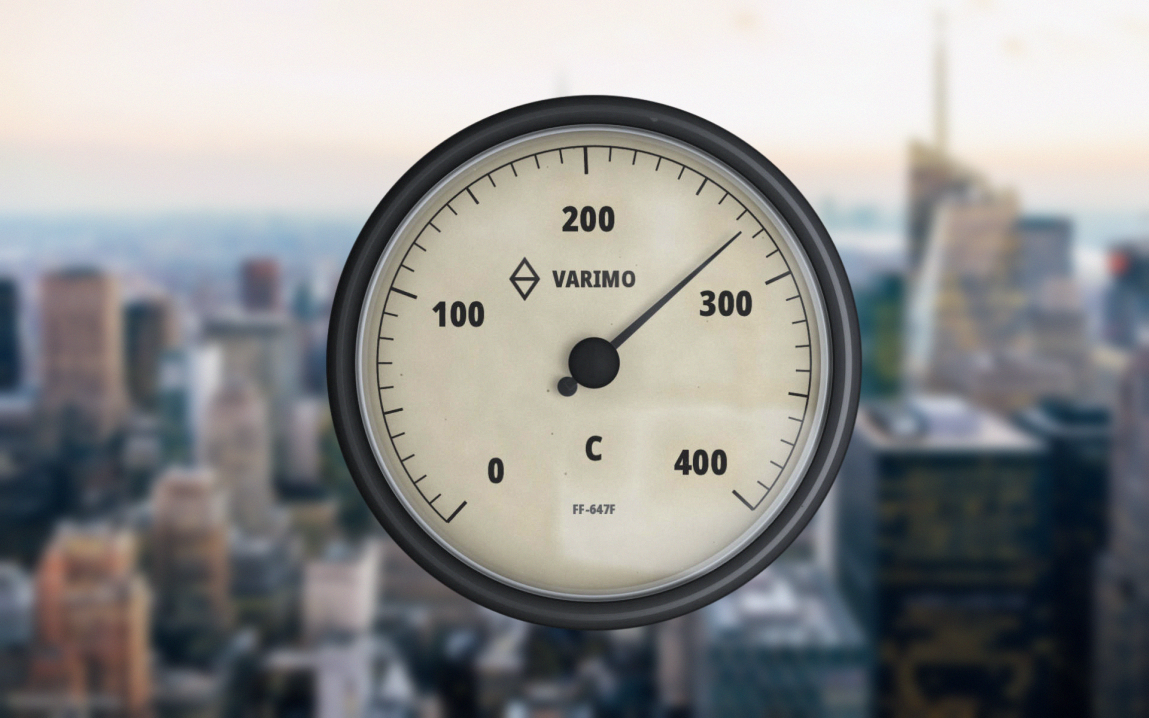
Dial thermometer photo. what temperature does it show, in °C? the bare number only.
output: 275
